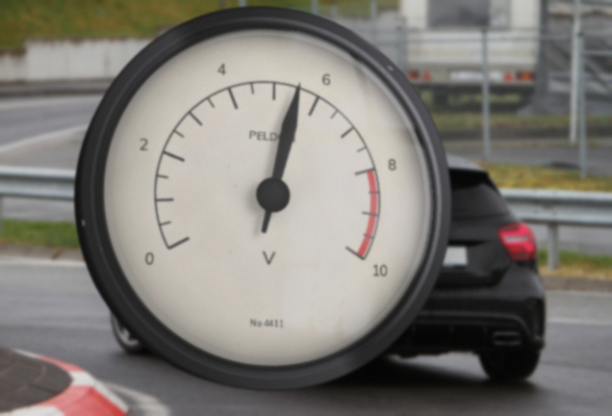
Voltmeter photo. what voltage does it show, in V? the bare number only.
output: 5.5
